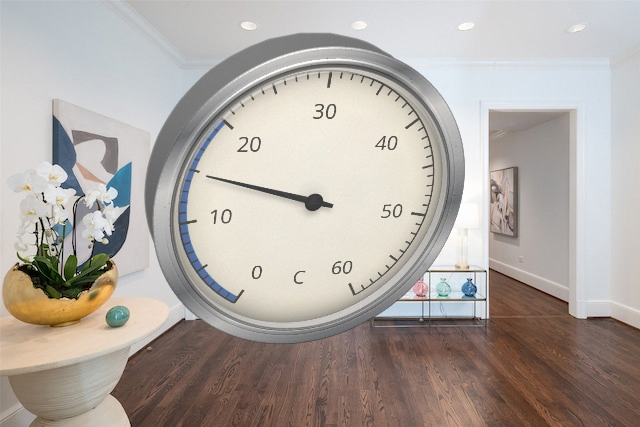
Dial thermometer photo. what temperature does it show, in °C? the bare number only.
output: 15
